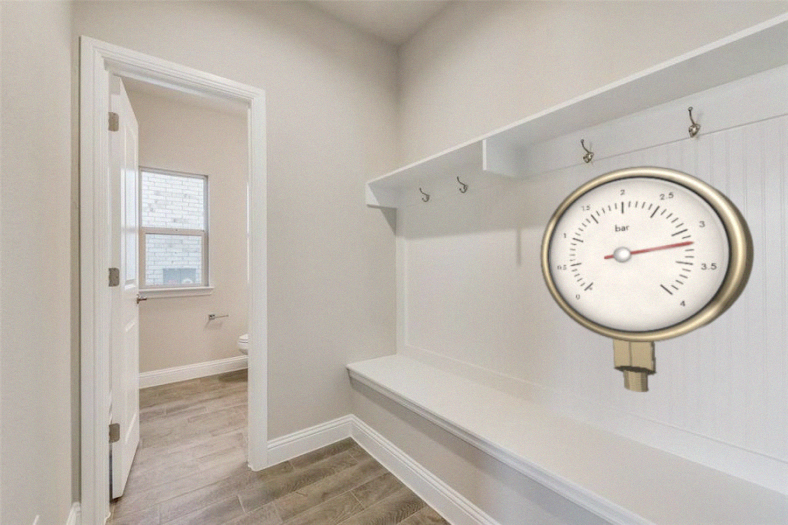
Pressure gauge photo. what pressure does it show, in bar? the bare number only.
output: 3.2
